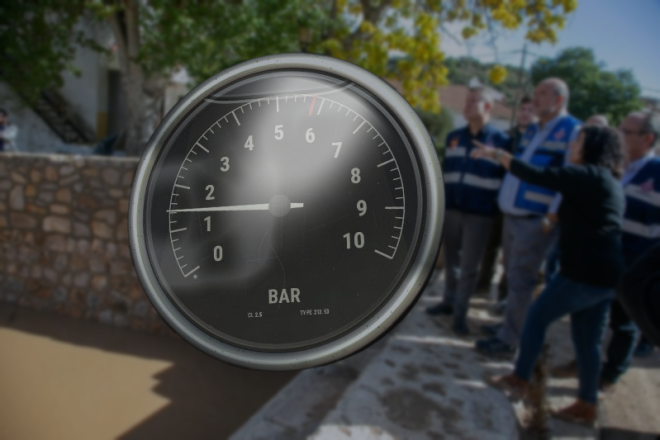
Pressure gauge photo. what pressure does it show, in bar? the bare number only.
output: 1.4
